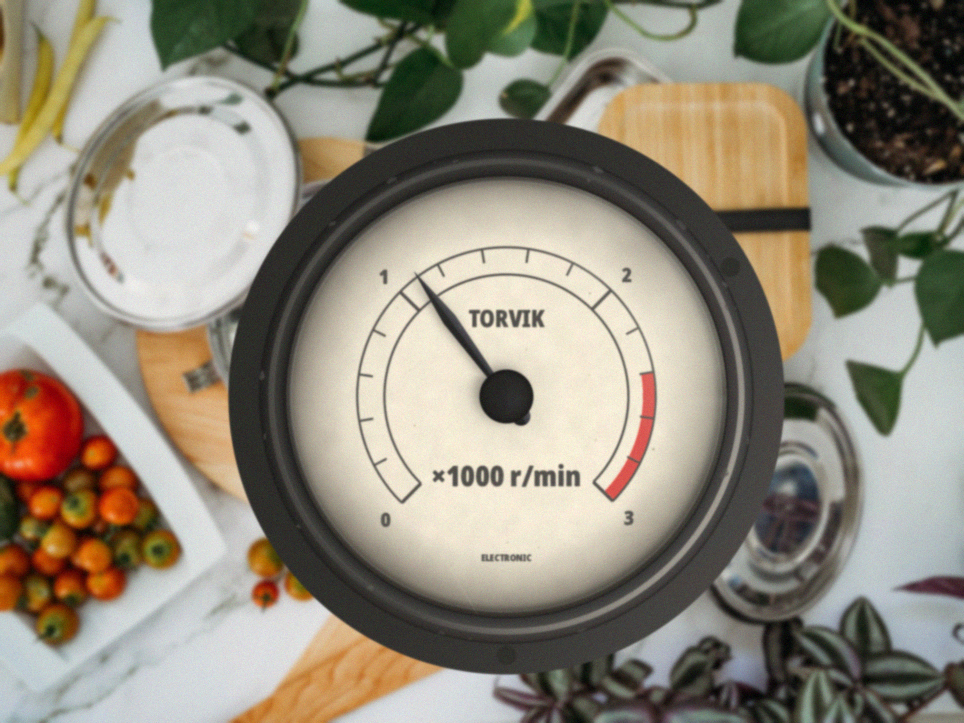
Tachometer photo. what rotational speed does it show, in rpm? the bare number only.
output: 1100
